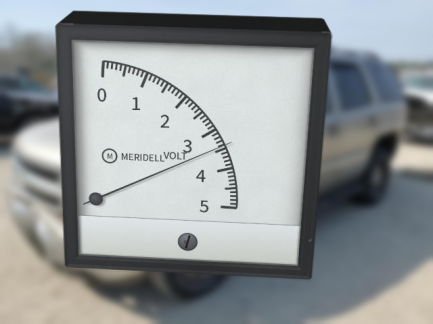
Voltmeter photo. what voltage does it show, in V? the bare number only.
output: 3.4
